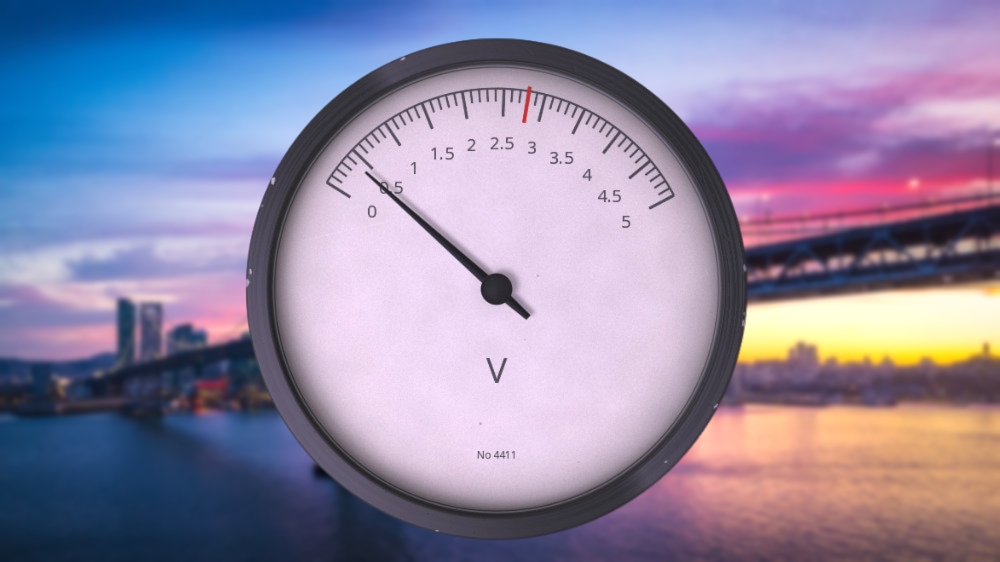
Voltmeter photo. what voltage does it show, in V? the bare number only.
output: 0.4
